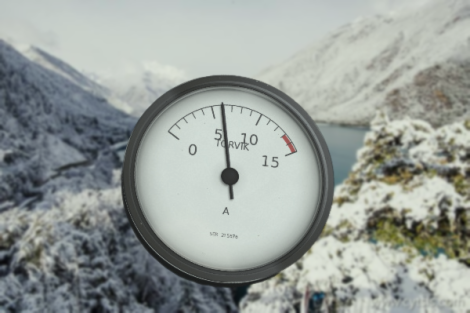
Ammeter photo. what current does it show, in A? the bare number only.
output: 6
